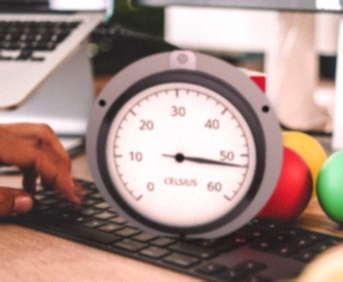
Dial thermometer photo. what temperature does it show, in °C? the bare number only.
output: 52
